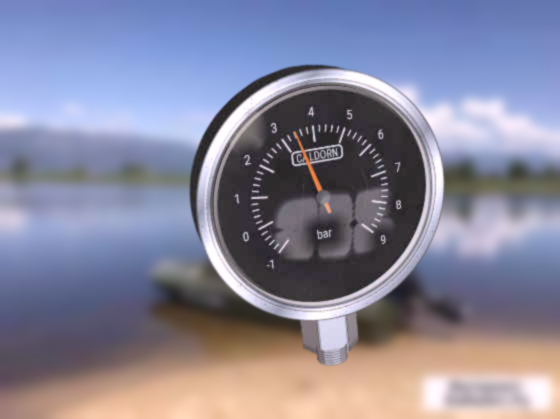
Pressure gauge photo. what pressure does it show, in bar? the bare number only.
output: 3.4
